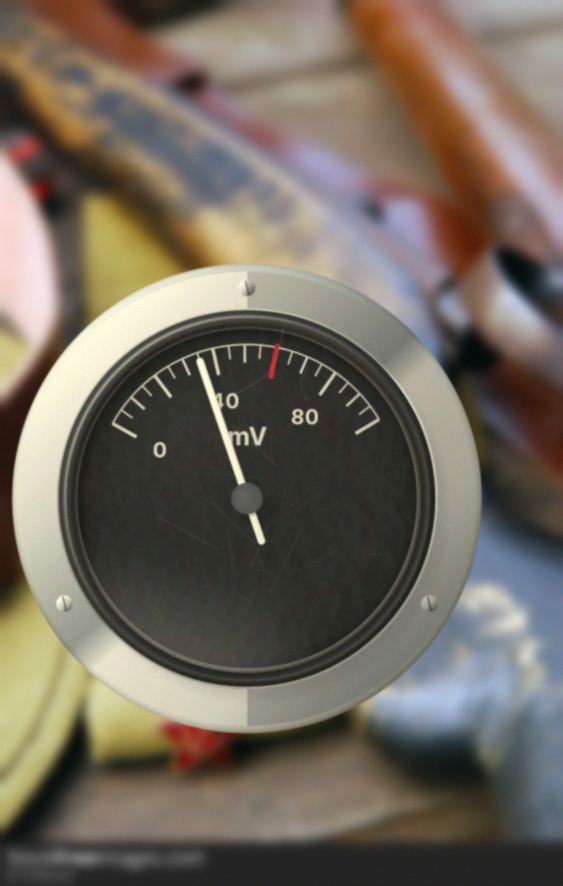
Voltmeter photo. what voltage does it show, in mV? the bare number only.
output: 35
